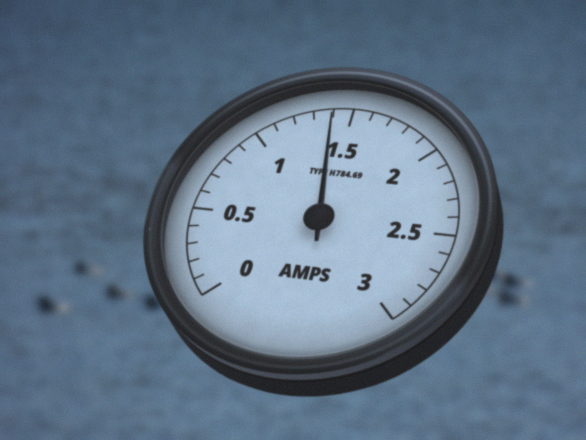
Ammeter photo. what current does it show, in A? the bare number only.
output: 1.4
